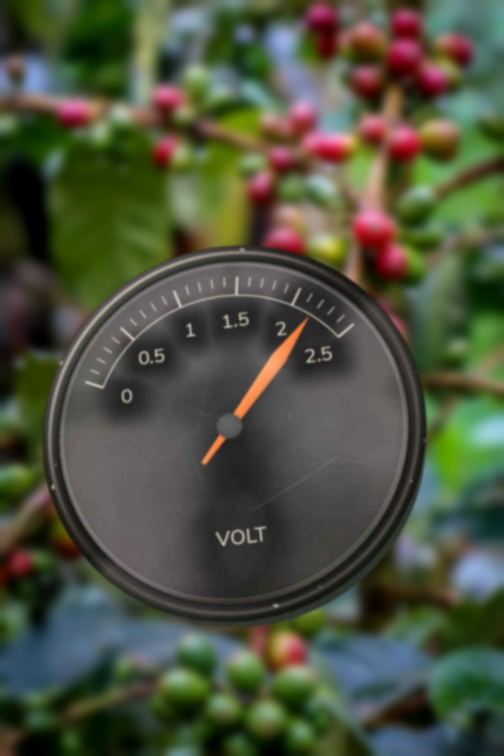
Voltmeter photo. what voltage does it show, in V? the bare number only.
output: 2.2
